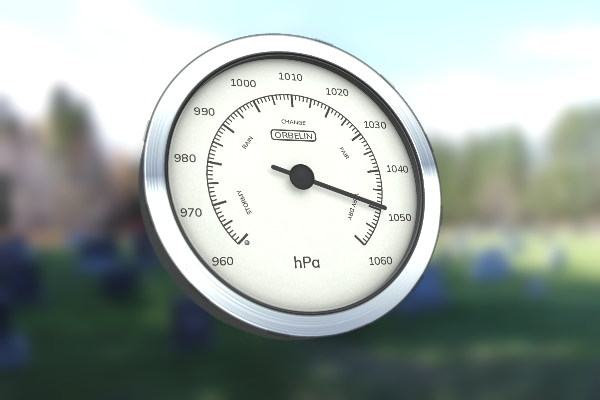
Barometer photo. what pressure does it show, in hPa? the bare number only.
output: 1050
